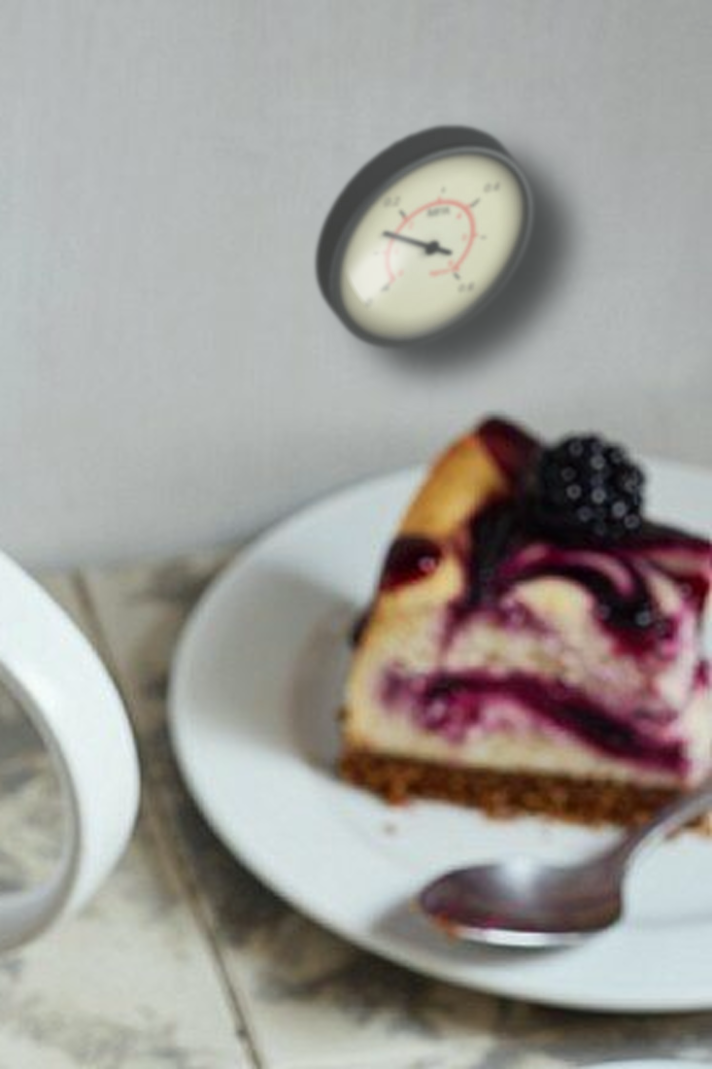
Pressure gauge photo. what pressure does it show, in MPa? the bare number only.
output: 0.15
